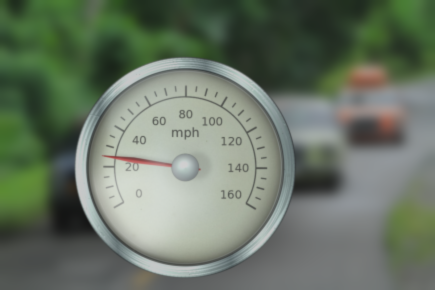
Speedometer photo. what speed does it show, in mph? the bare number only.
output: 25
